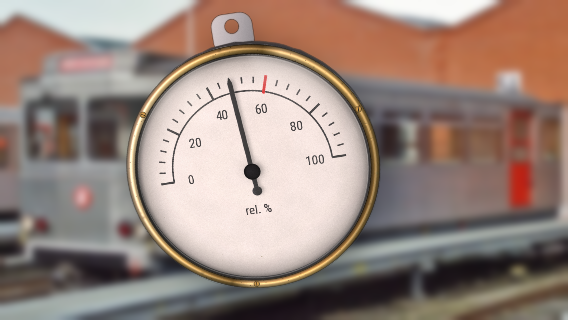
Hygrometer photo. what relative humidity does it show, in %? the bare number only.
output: 48
